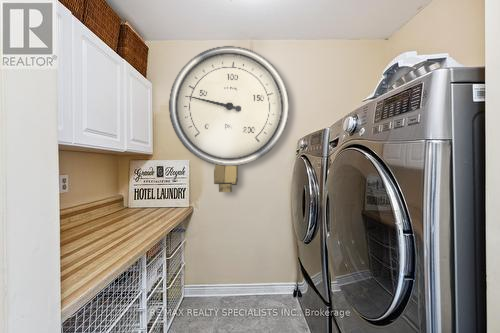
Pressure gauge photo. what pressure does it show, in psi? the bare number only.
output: 40
